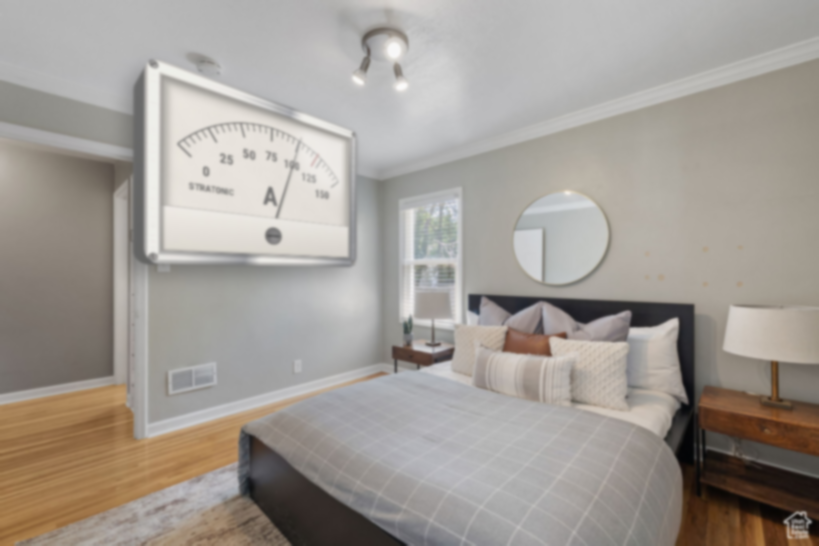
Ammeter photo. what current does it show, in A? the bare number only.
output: 100
